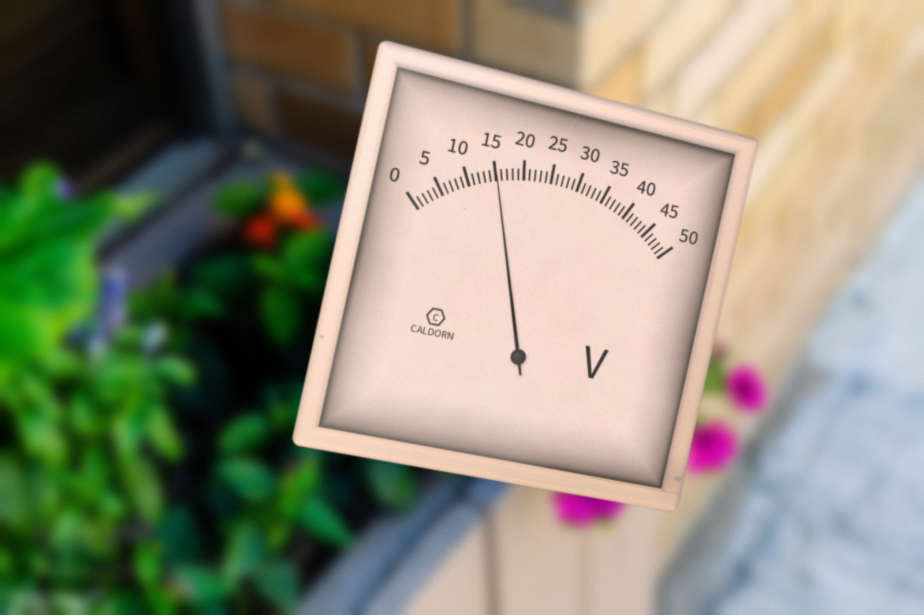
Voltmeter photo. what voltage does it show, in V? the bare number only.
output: 15
